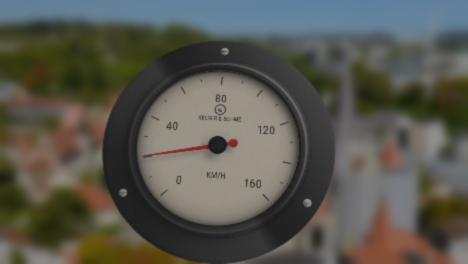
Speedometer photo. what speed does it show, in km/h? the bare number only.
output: 20
